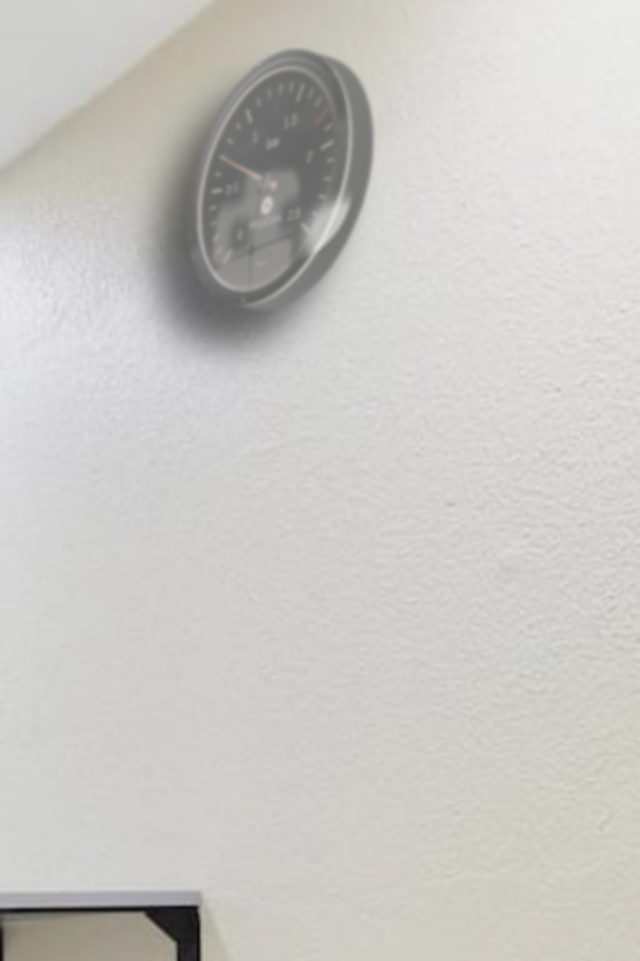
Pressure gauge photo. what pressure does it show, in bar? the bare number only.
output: 0.7
